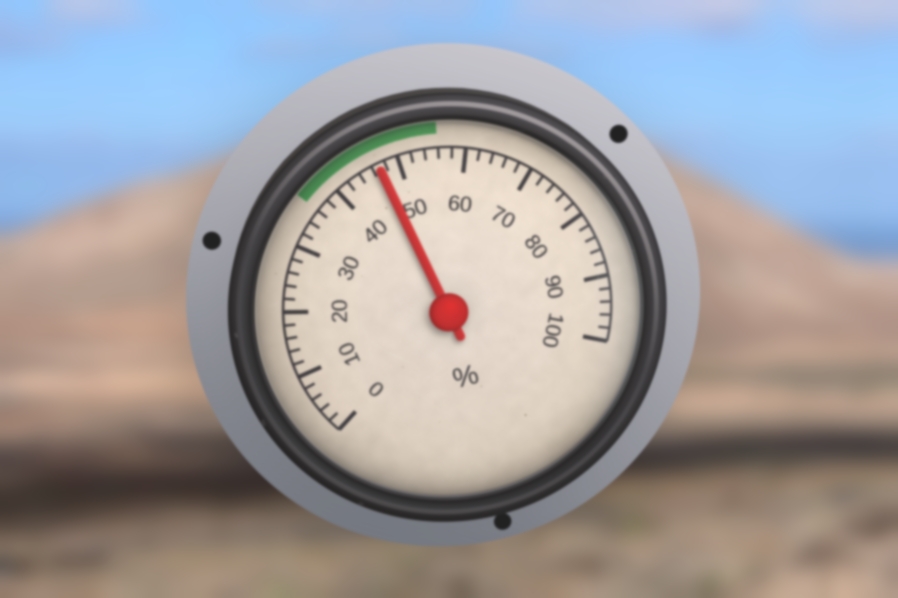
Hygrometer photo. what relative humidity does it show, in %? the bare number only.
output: 47
